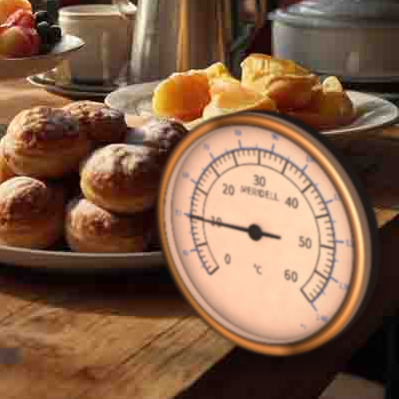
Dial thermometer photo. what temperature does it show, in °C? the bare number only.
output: 10
